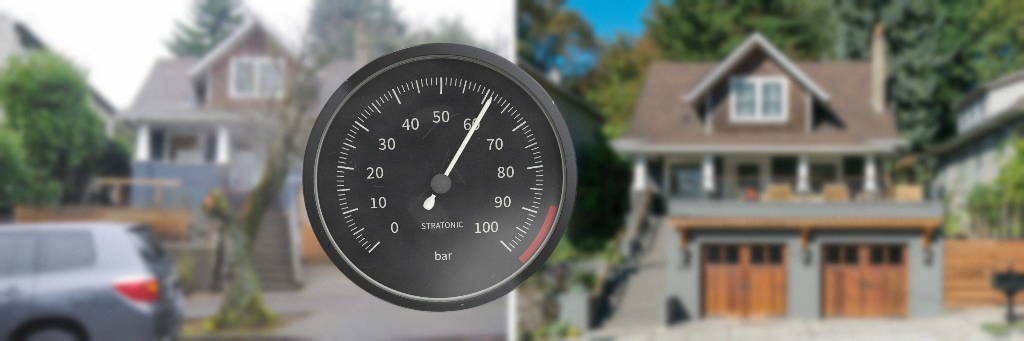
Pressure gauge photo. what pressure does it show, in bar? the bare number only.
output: 61
